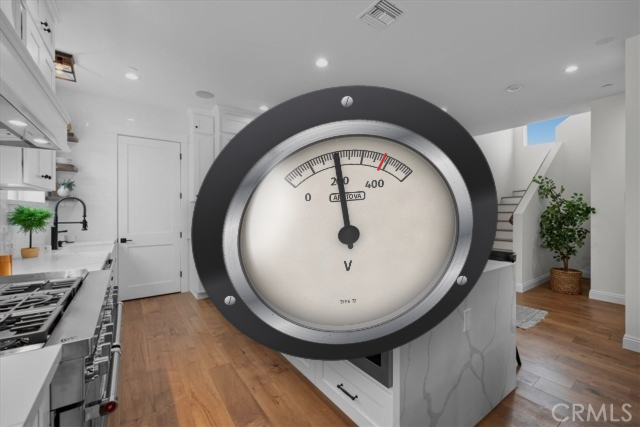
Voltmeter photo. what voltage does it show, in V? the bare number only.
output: 200
